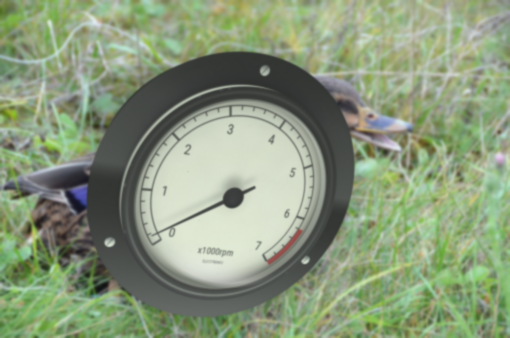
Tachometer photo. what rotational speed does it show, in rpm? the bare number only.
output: 200
